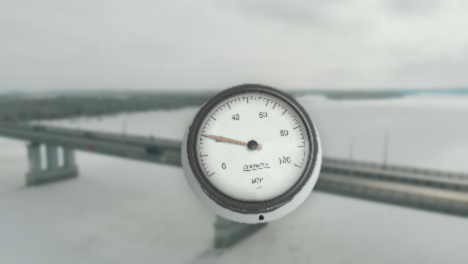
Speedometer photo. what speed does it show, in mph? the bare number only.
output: 20
